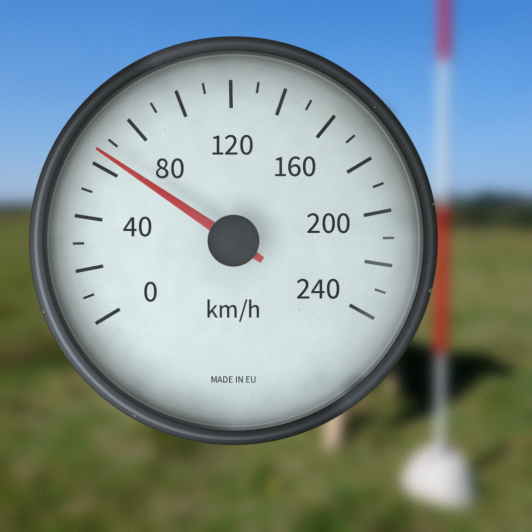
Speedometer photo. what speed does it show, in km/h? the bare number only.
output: 65
